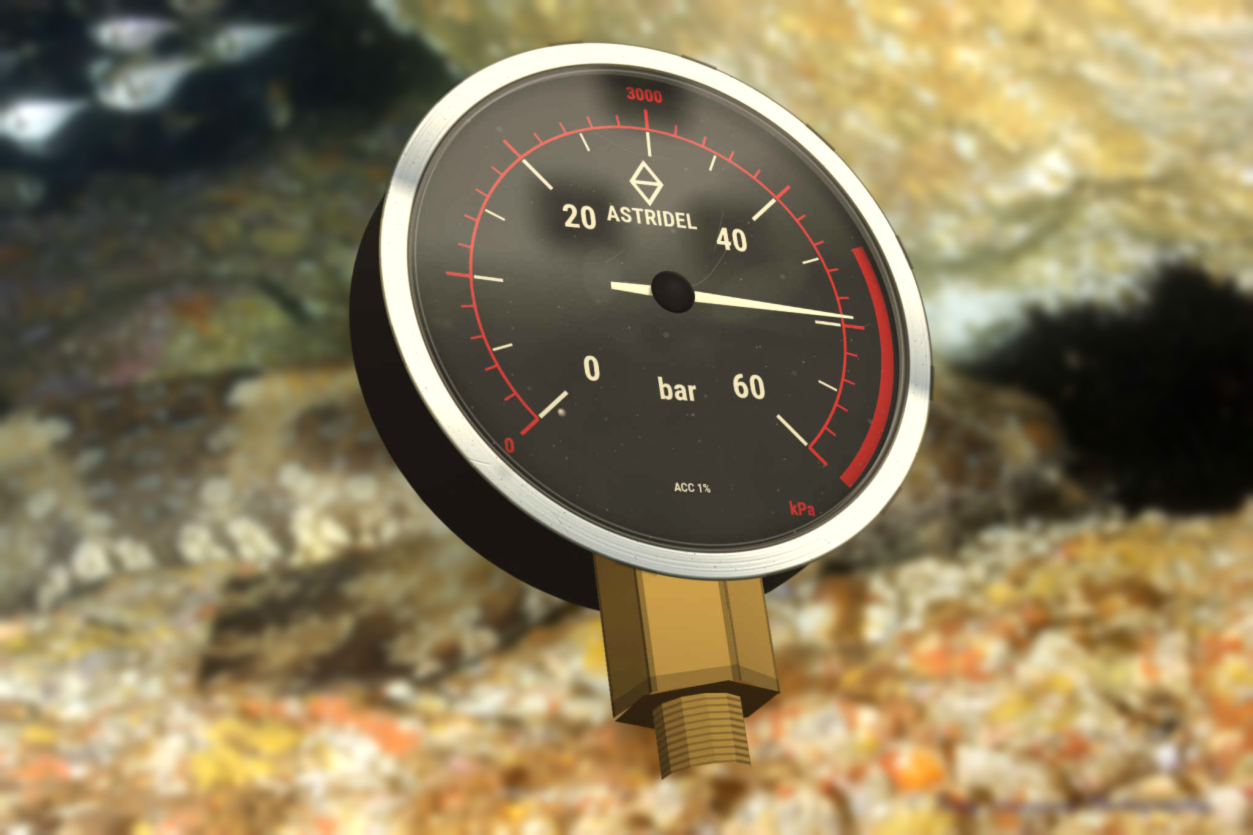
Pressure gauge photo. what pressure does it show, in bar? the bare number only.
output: 50
